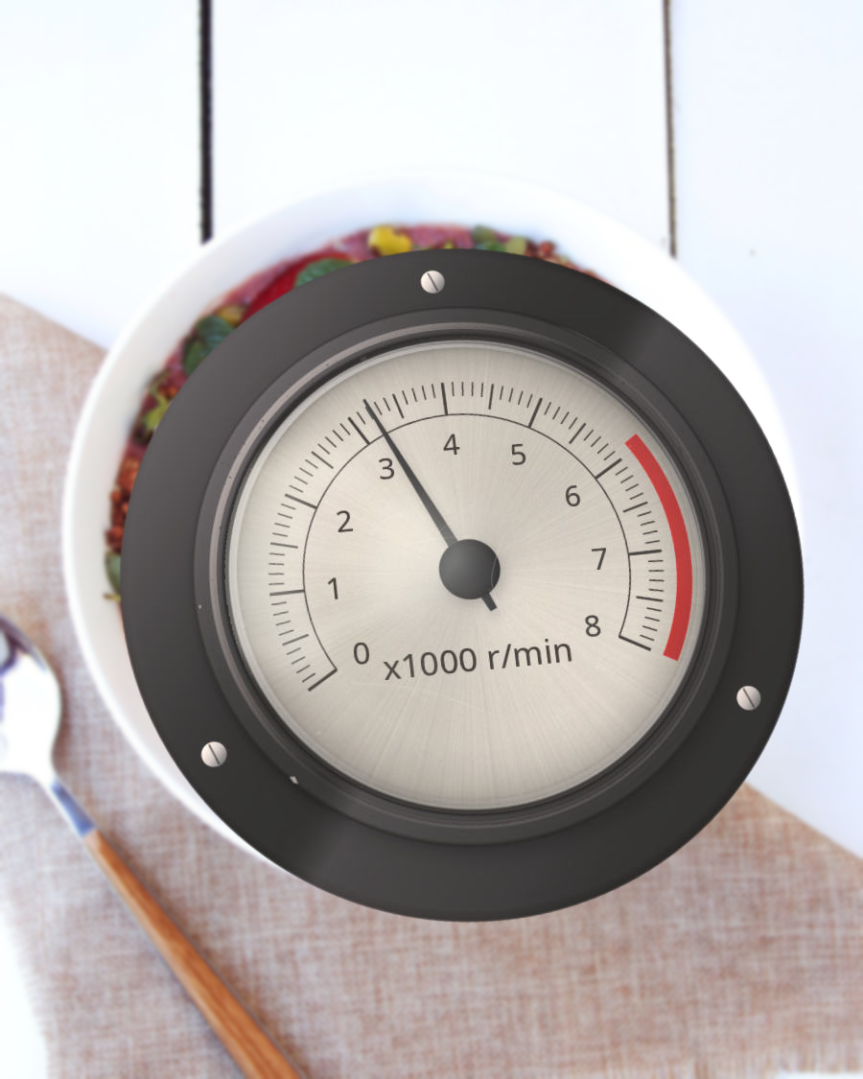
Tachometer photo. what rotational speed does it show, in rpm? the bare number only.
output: 3200
